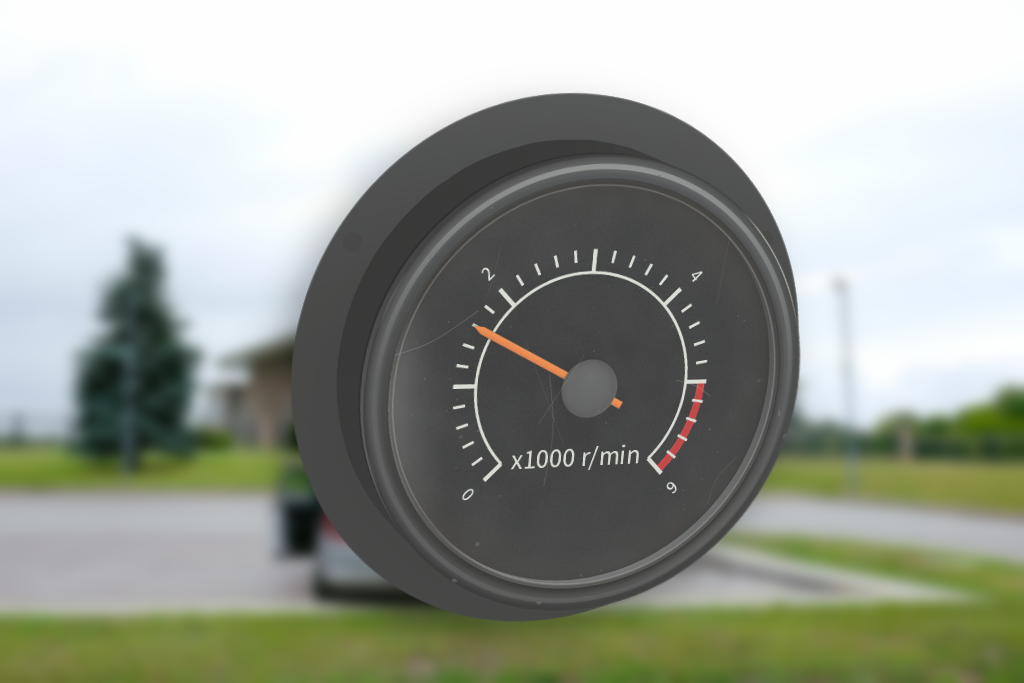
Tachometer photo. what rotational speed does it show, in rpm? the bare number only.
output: 1600
